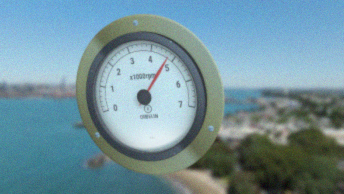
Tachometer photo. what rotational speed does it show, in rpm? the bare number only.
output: 4800
